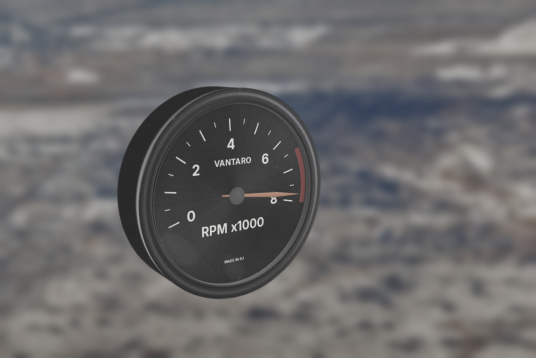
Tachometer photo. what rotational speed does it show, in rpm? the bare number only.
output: 7750
